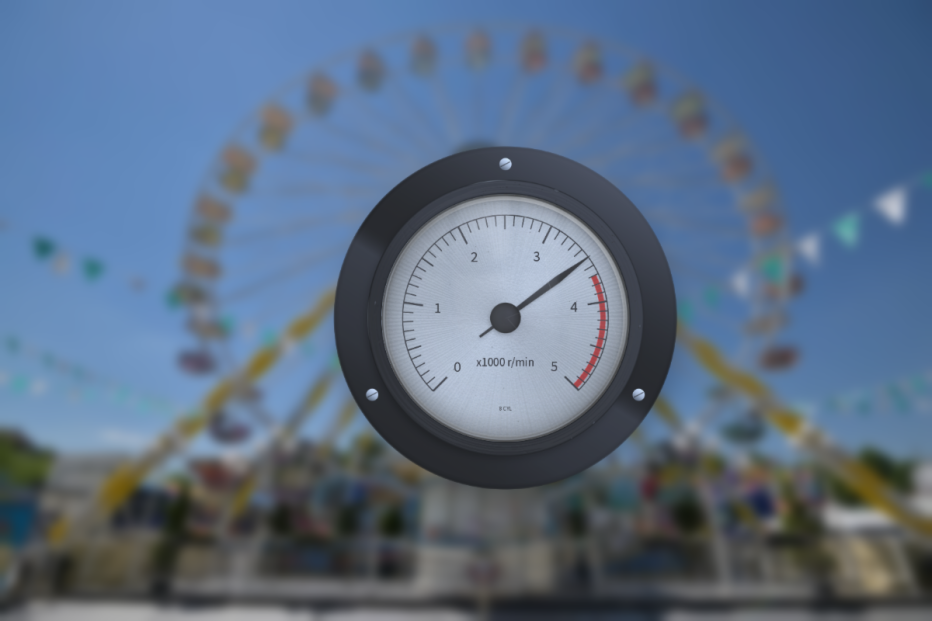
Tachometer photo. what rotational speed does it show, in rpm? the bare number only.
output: 3500
